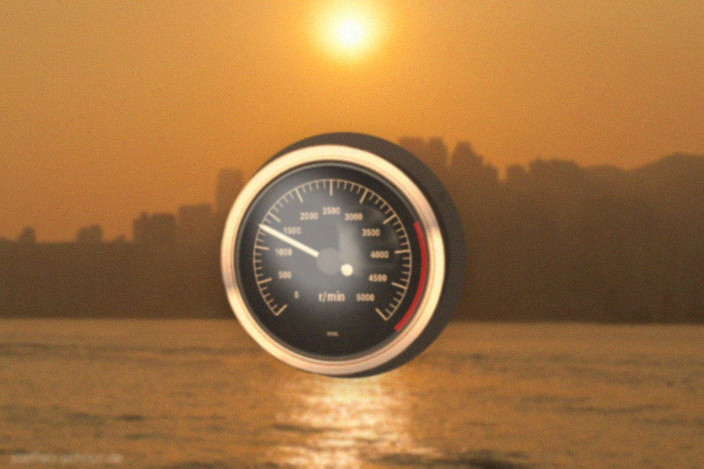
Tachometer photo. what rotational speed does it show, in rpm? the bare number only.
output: 1300
